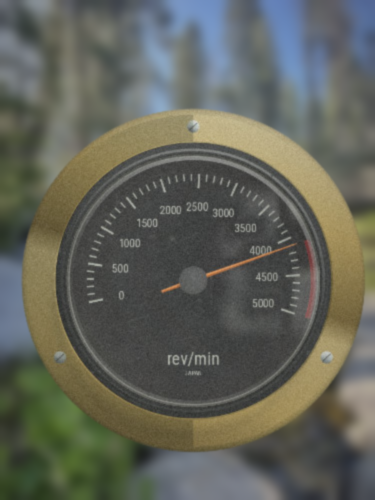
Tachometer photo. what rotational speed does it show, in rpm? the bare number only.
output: 4100
